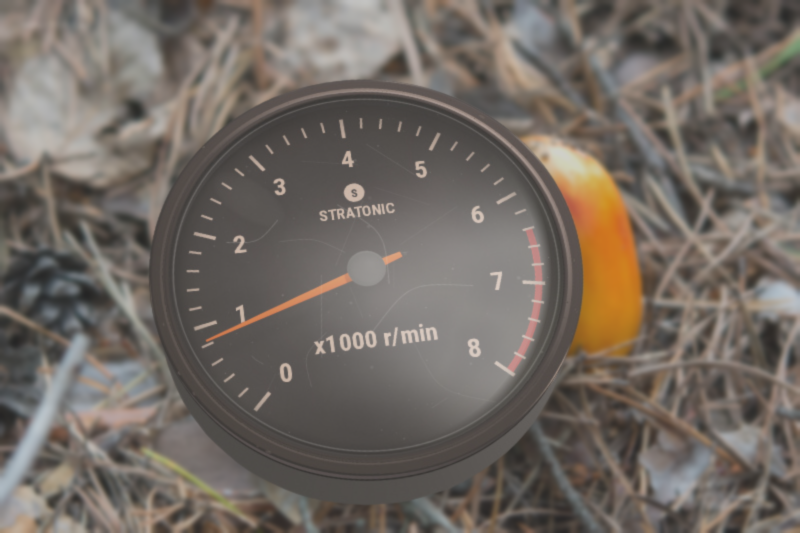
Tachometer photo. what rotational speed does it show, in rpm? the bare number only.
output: 800
